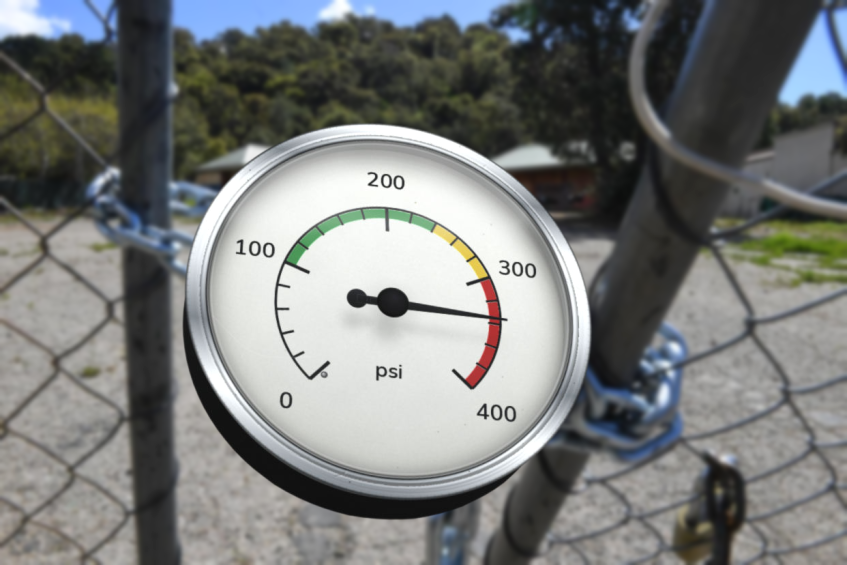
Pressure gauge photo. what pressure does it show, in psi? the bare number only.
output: 340
